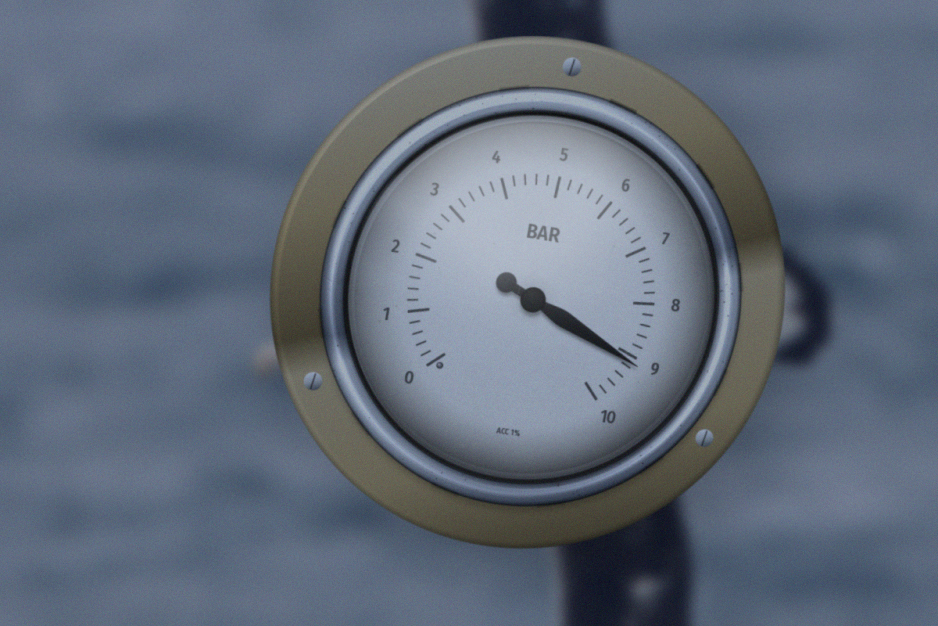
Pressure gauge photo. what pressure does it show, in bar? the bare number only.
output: 9.1
